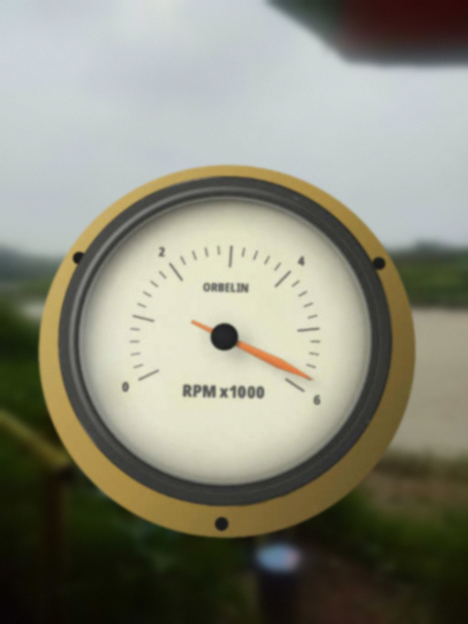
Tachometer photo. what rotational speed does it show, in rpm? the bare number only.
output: 5800
